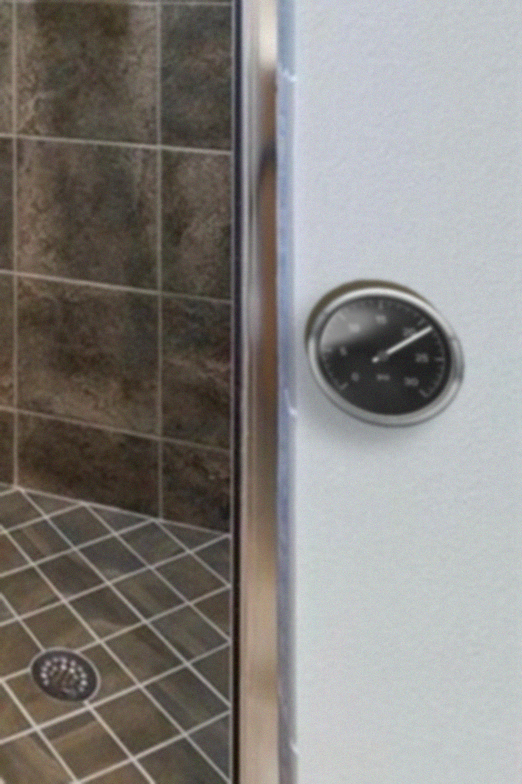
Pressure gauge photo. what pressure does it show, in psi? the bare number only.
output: 21
